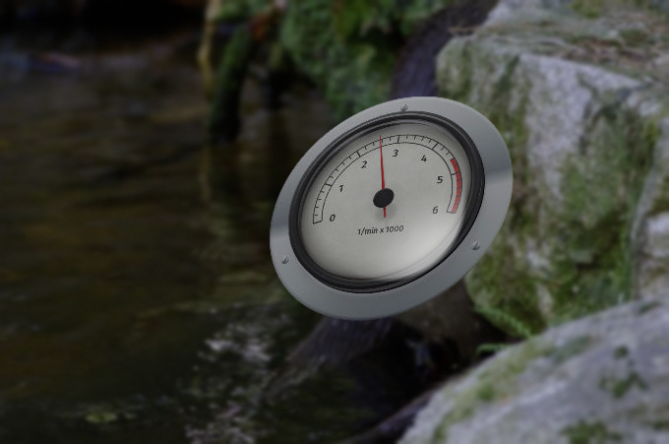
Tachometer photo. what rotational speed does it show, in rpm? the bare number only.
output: 2600
